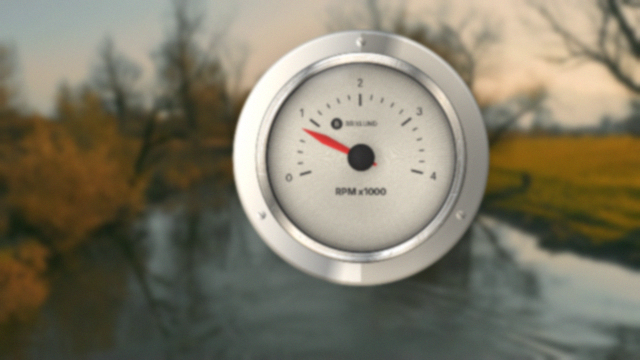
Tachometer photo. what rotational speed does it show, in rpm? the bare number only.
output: 800
